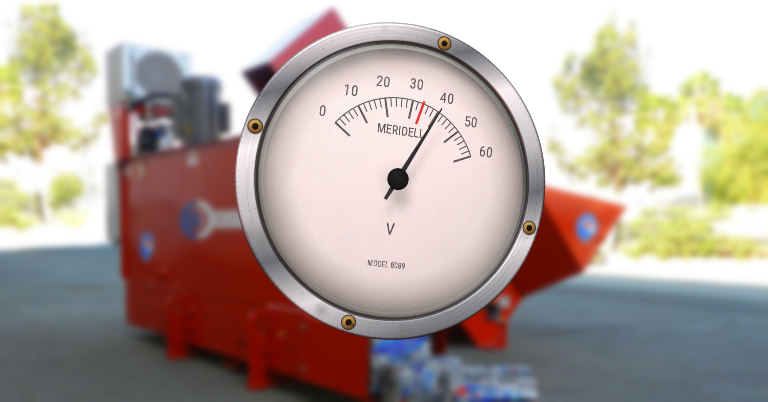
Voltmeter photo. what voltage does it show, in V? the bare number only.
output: 40
